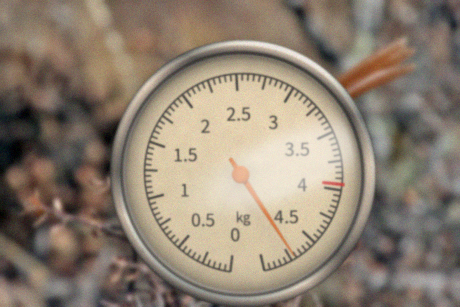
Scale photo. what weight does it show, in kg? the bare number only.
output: 4.7
